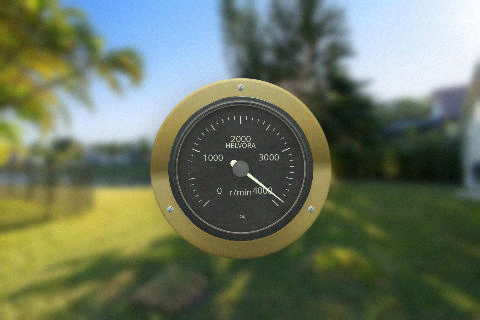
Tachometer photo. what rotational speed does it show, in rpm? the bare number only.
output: 3900
